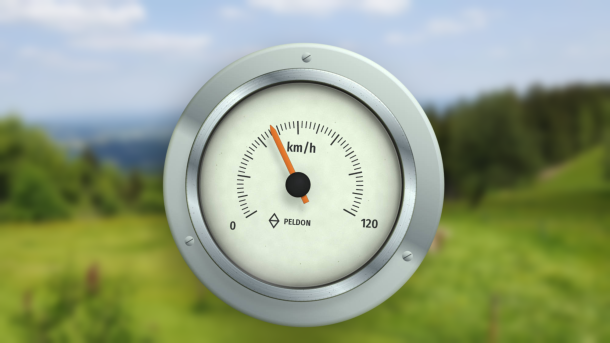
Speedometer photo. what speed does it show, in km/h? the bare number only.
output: 48
